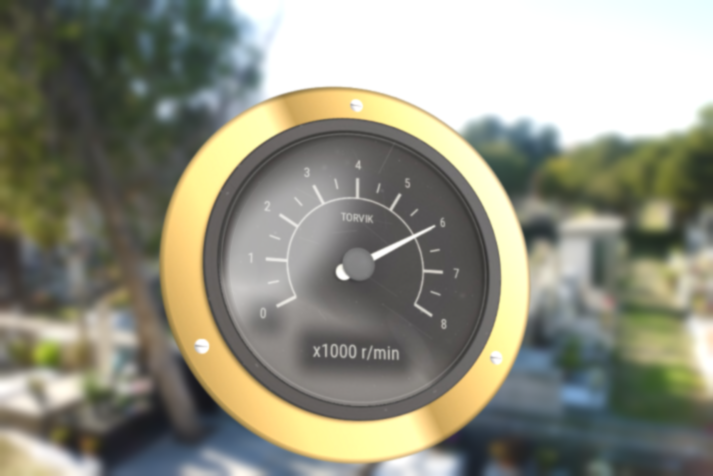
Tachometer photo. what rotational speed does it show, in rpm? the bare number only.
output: 6000
